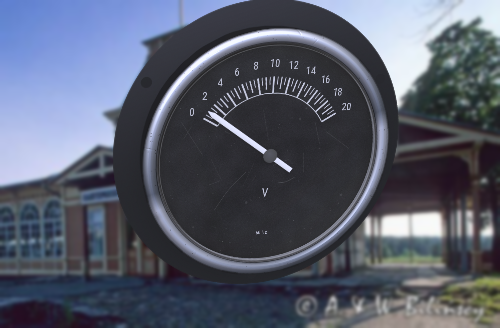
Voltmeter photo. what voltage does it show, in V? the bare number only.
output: 1
